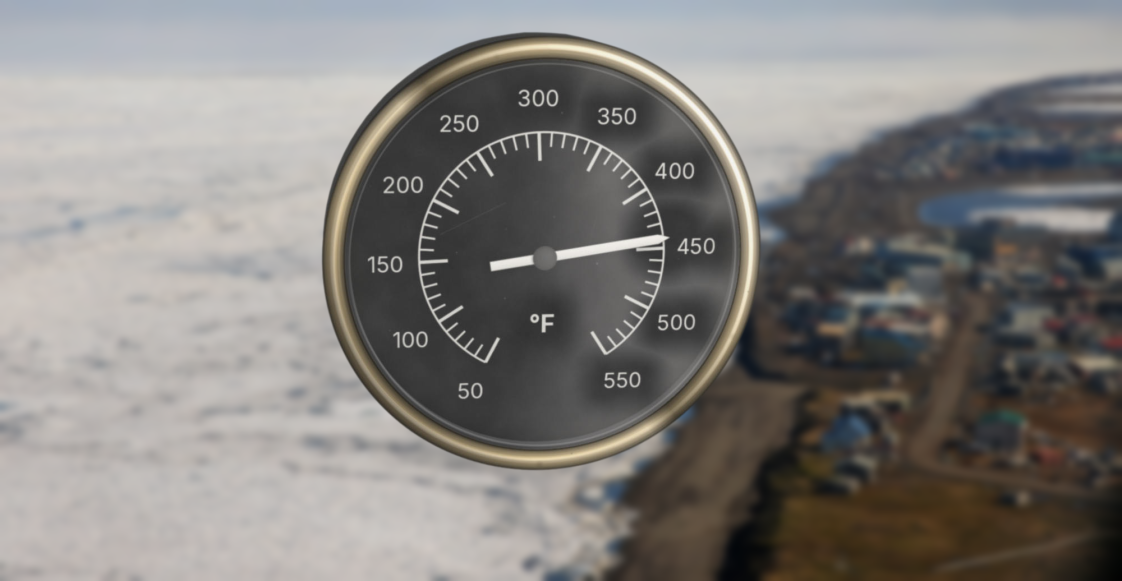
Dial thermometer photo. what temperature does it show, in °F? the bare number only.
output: 440
